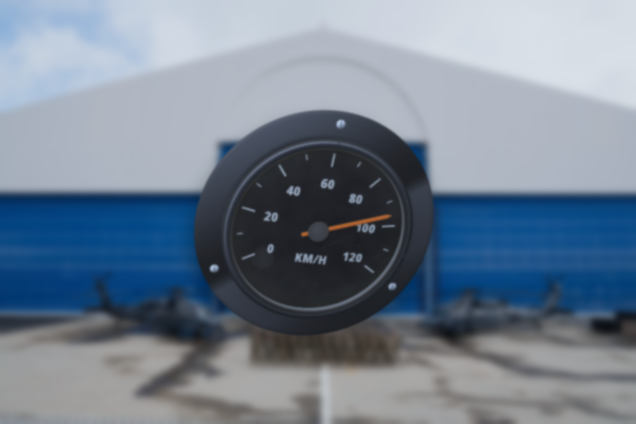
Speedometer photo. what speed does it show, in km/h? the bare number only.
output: 95
